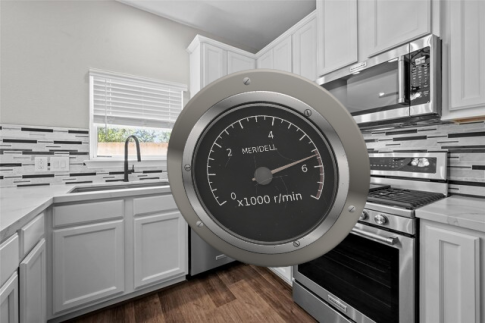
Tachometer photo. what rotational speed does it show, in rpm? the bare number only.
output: 5625
